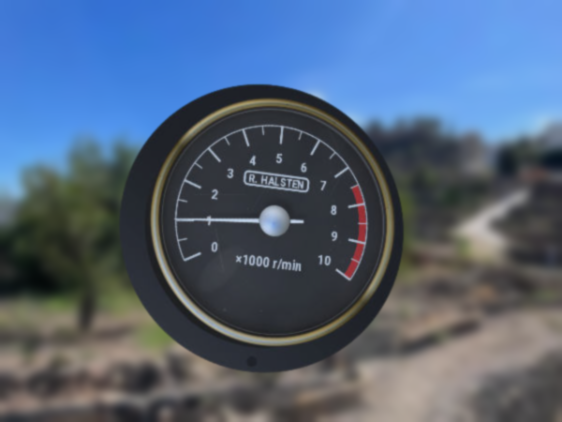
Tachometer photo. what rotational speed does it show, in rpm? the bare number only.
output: 1000
